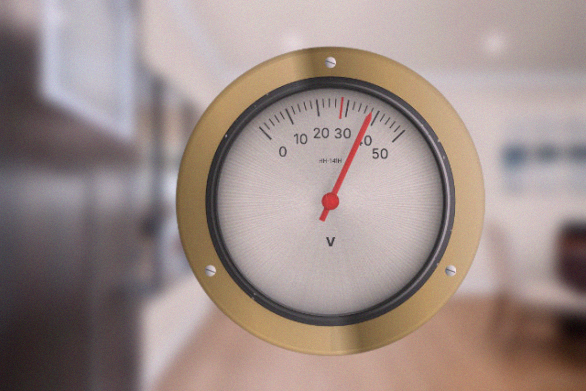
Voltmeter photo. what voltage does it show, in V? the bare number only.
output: 38
